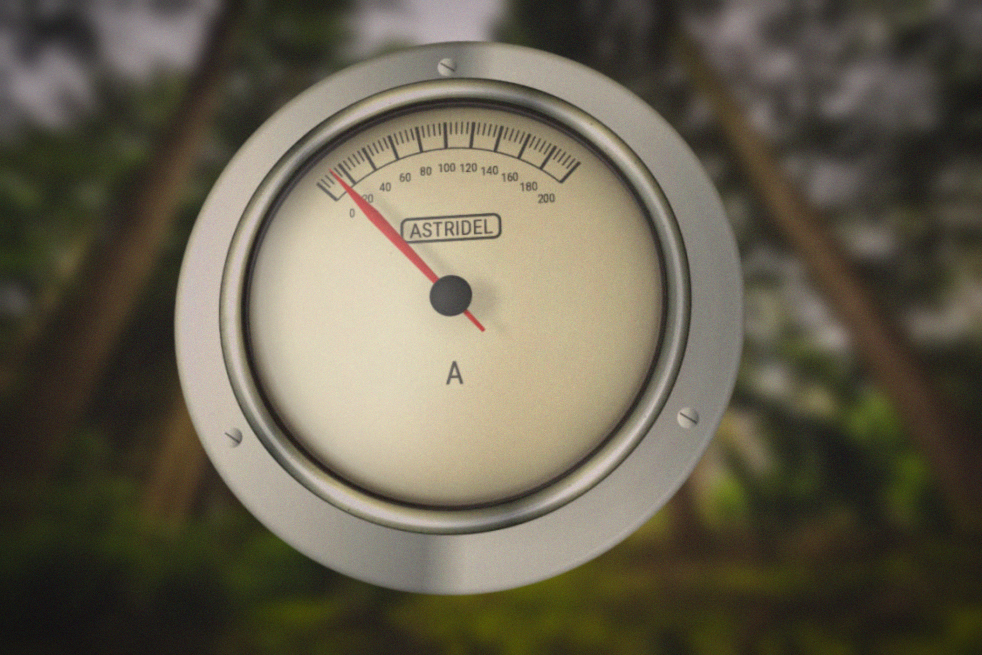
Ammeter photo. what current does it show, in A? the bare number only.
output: 12
